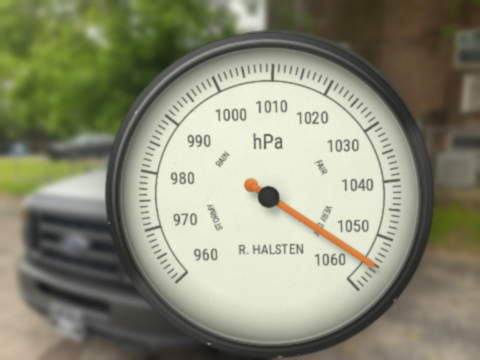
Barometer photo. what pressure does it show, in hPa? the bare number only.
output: 1055
